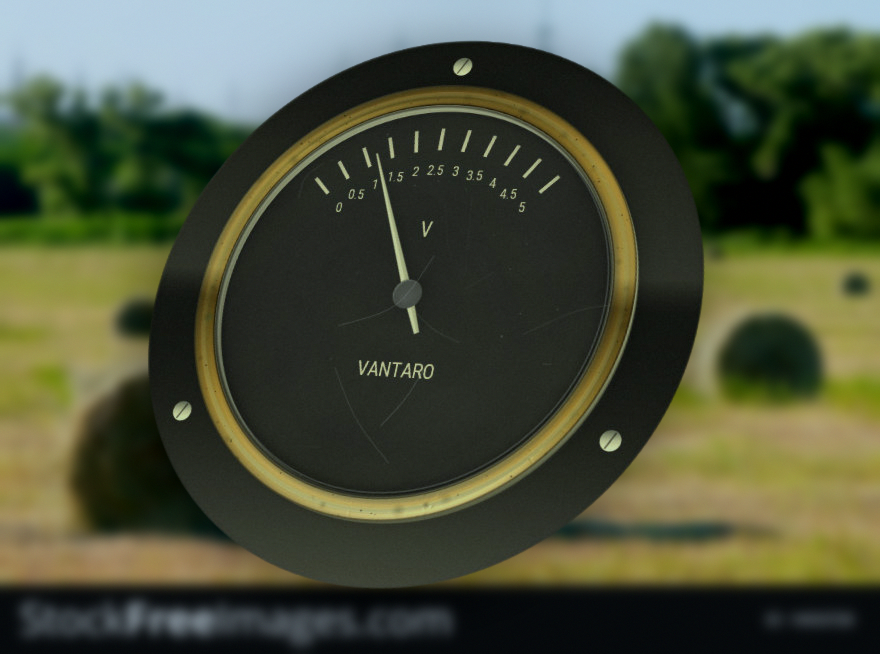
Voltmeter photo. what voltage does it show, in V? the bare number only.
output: 1.25
